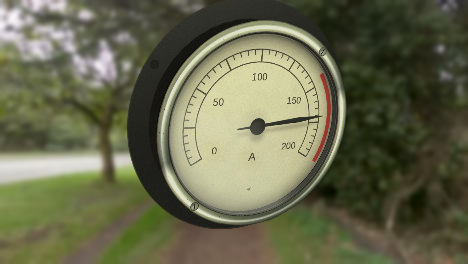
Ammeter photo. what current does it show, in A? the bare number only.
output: 170
